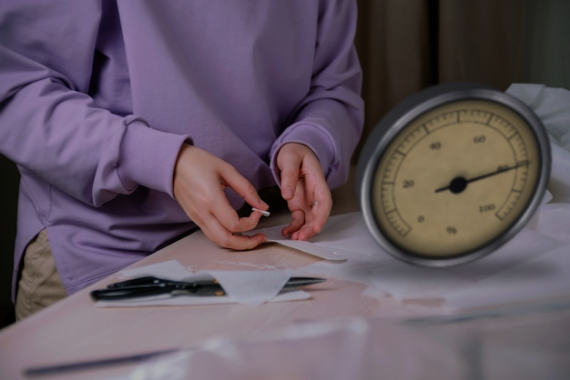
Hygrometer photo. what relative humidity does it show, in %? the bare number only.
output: 80
